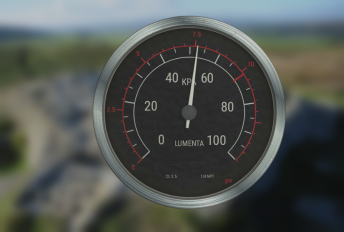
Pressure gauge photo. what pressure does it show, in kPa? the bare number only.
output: 52.5
